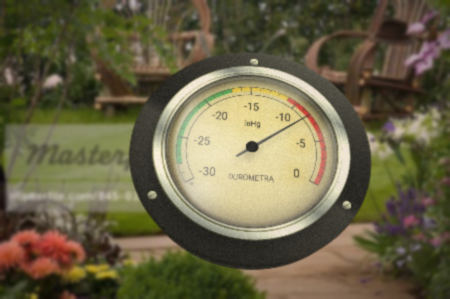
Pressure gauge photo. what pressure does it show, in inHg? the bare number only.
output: -8
